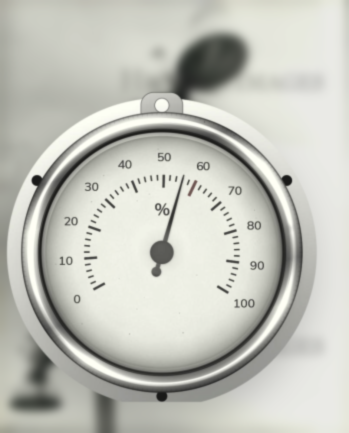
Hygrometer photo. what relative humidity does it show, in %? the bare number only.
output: 56
